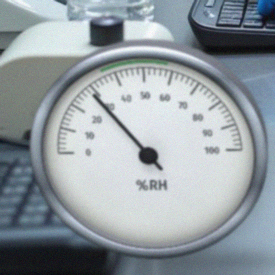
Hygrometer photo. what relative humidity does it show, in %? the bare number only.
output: 30
